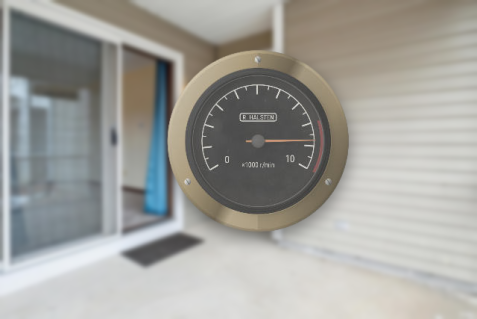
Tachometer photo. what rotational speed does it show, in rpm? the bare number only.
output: 8750
